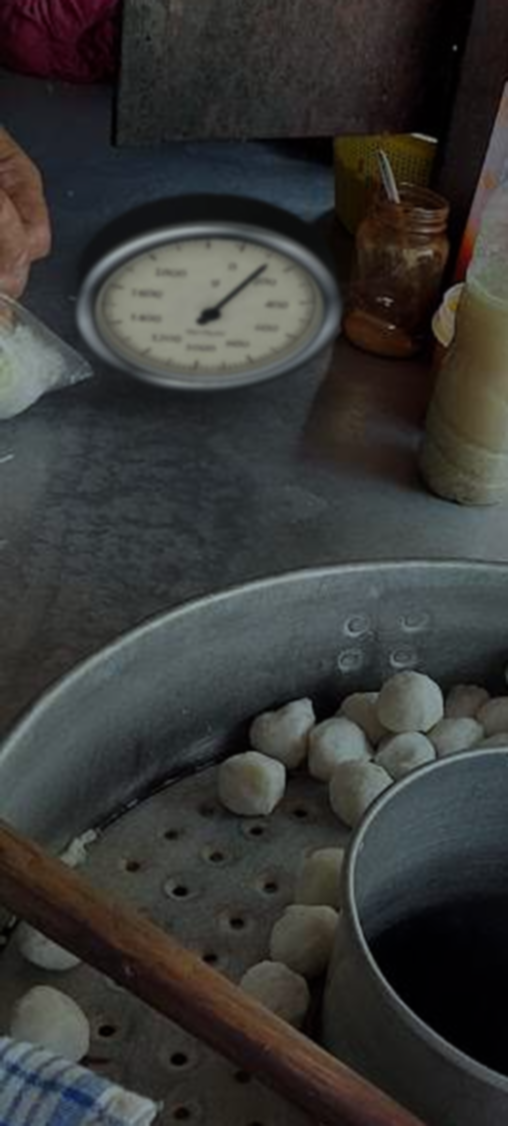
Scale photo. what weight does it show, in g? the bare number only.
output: 100
